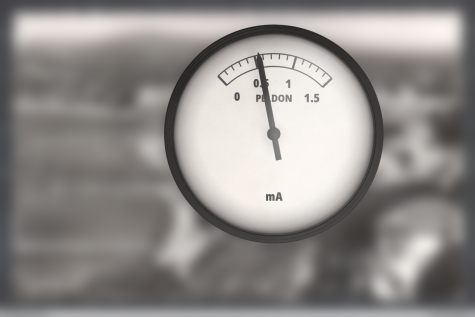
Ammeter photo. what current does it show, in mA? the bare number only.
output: 0.55
